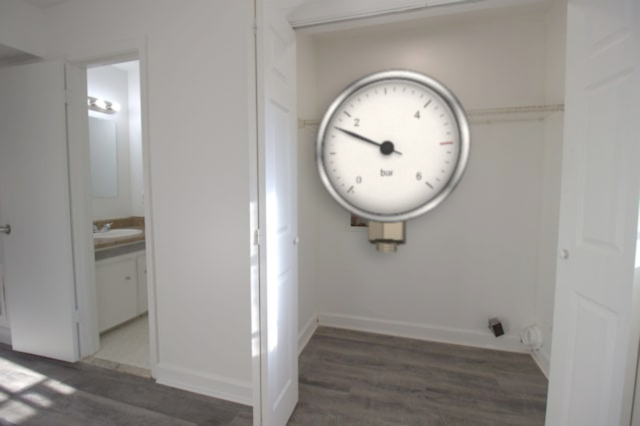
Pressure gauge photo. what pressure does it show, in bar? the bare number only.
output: 1.6
